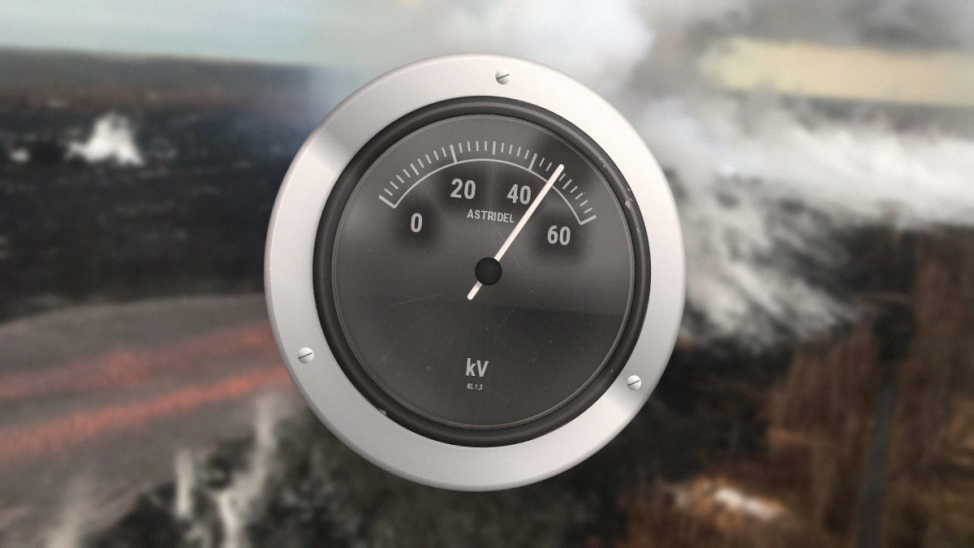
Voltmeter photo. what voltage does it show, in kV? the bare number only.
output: 46
